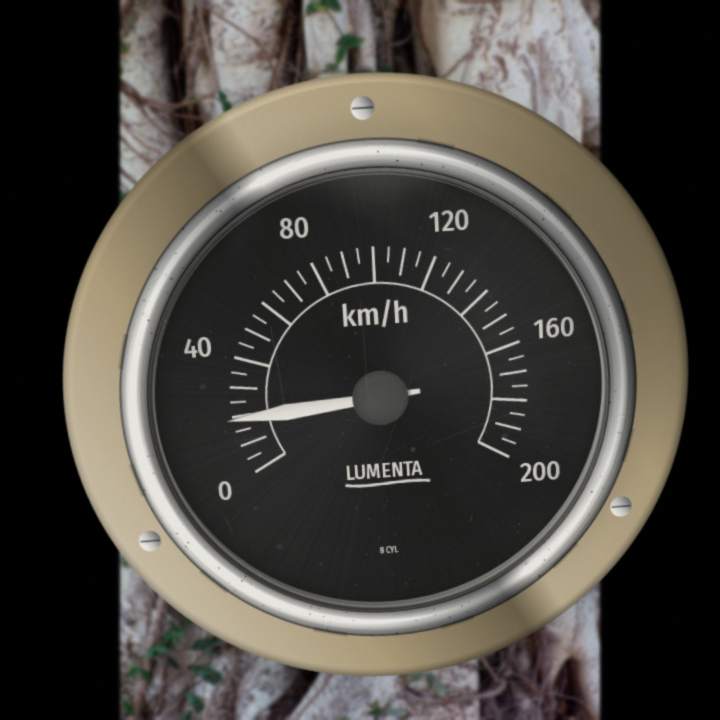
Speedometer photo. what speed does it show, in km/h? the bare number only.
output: 20
